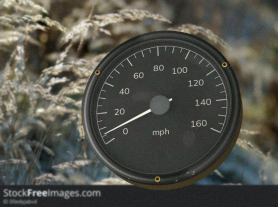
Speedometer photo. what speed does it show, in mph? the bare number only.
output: 5
